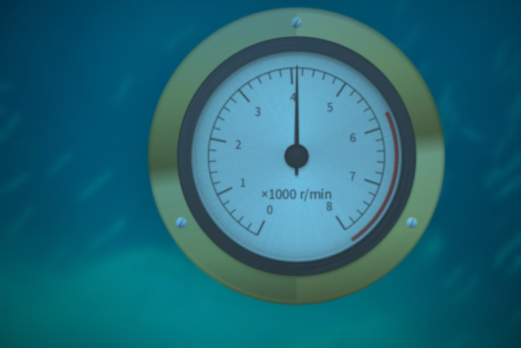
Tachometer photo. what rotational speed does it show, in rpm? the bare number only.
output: 4100
